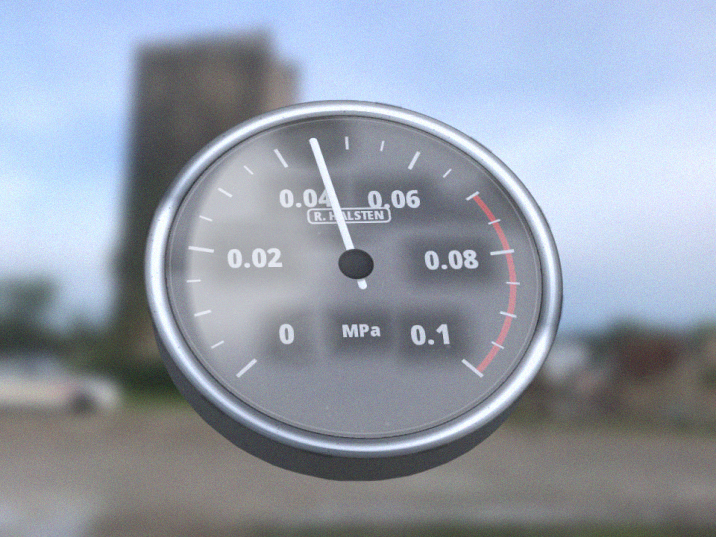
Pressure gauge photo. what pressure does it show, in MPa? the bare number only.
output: 0.045
